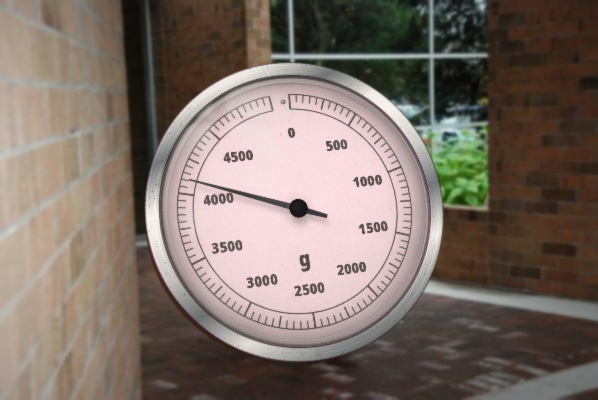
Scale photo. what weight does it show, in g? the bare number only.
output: 4100
